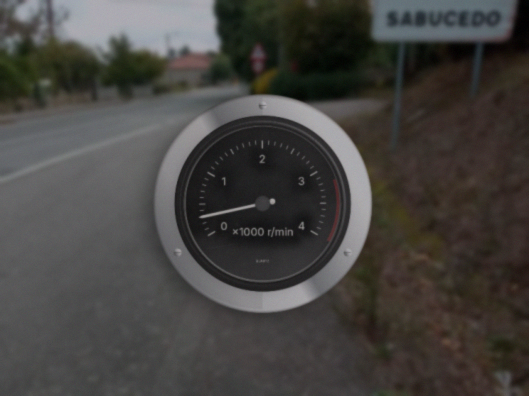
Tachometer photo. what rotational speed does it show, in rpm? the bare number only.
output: 300
